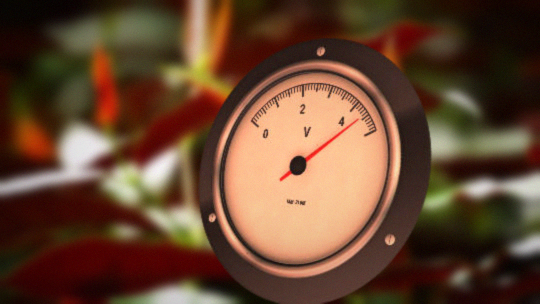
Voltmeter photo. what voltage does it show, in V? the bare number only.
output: 4.5
